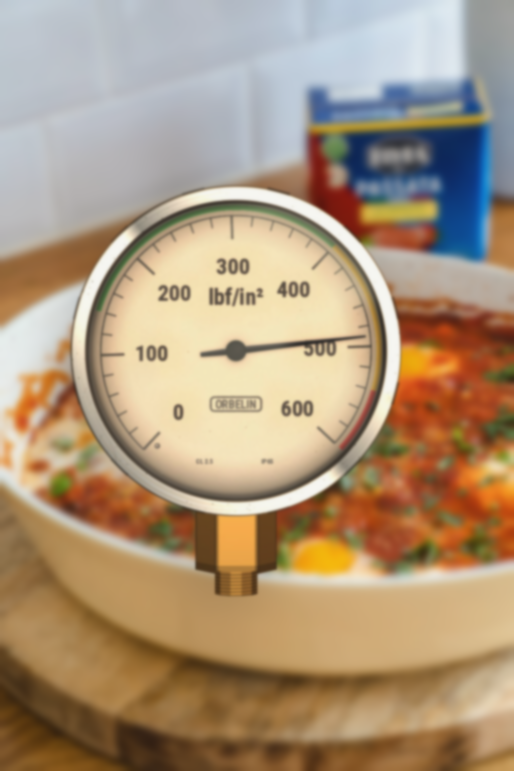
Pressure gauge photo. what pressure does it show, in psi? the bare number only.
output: 490
